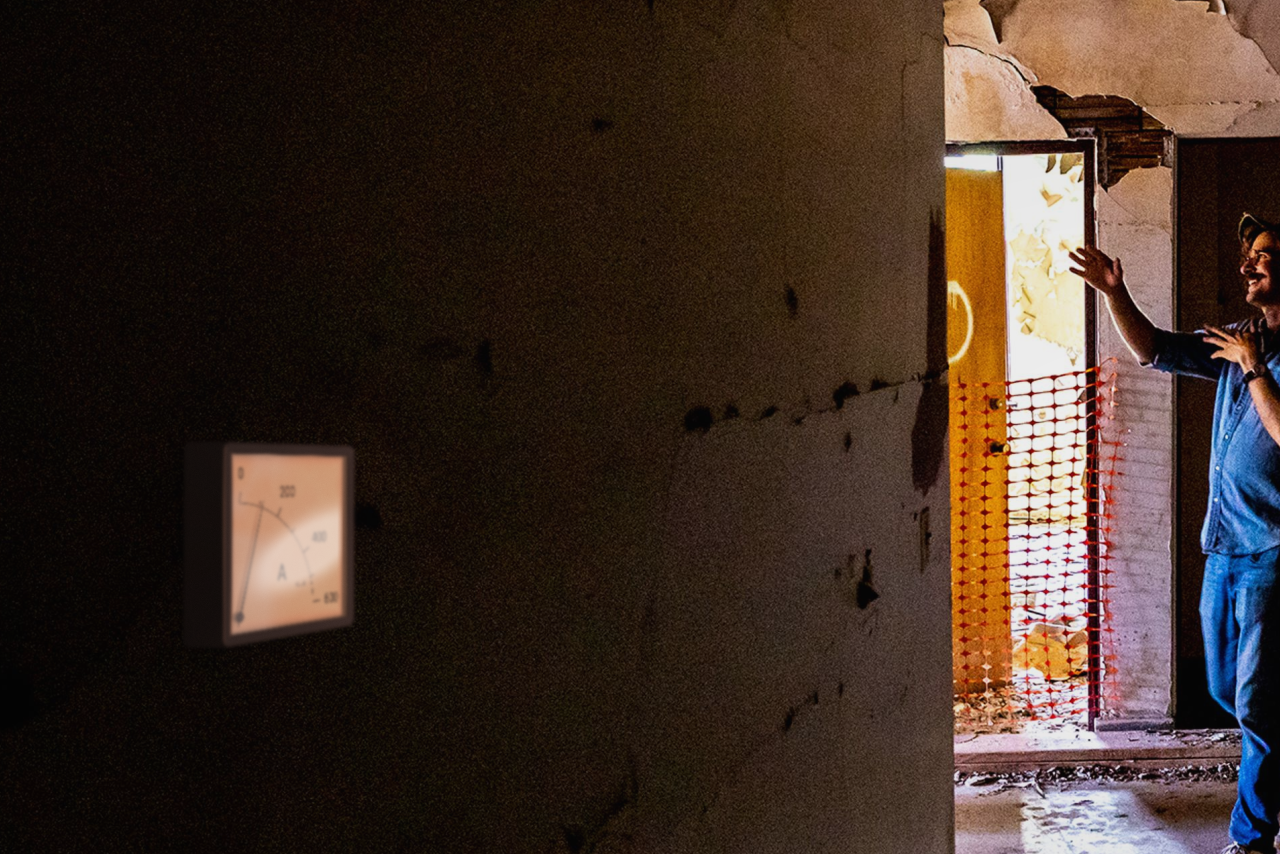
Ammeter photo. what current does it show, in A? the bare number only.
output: 100
